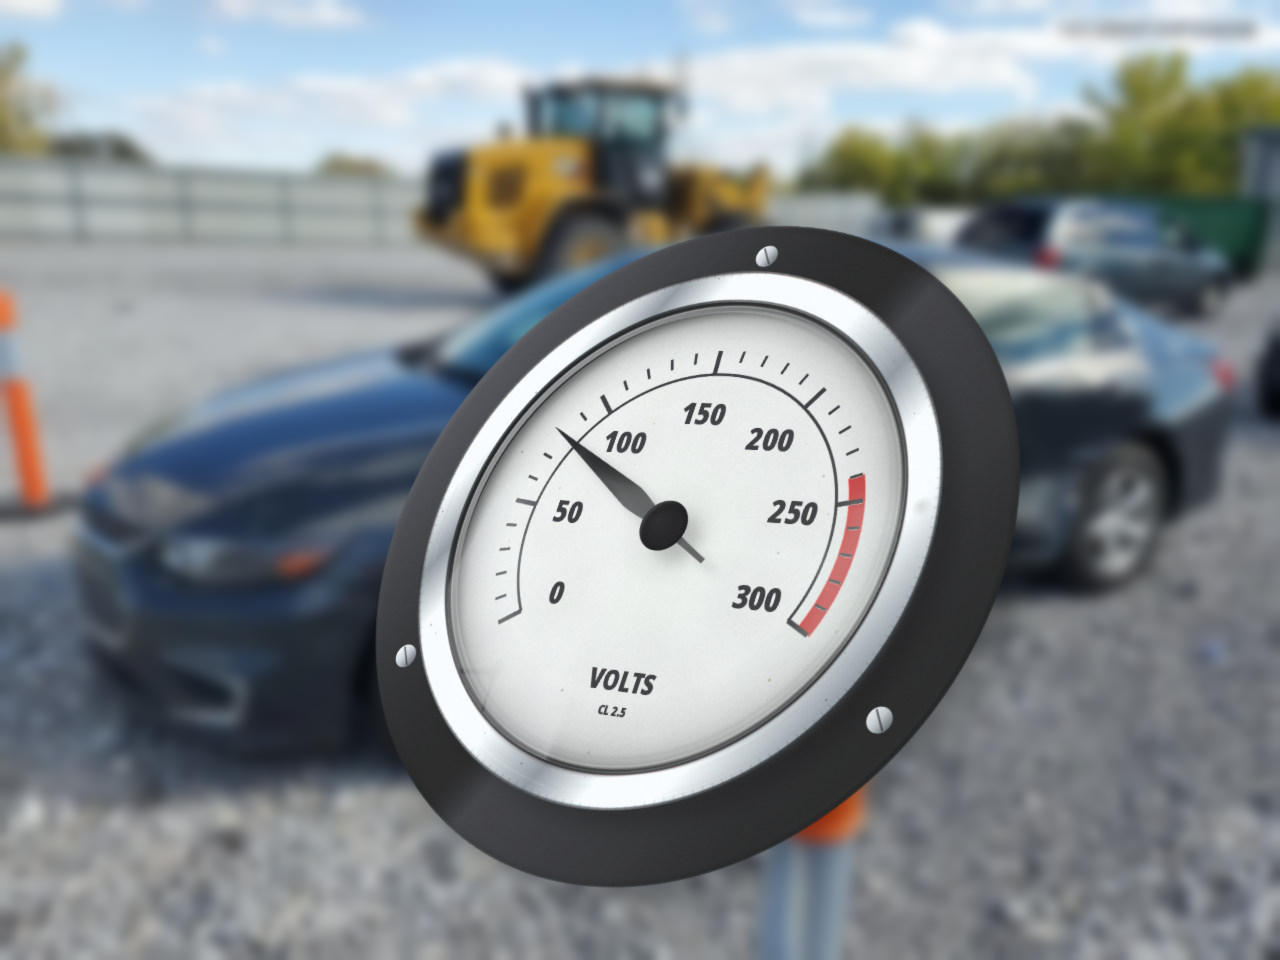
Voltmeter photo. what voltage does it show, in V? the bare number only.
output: 80
